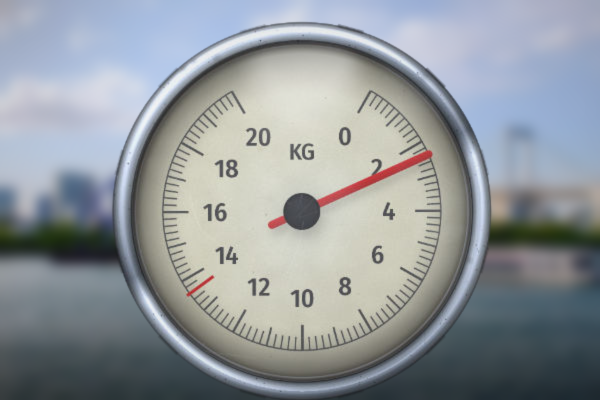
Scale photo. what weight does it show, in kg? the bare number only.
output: 2.4
